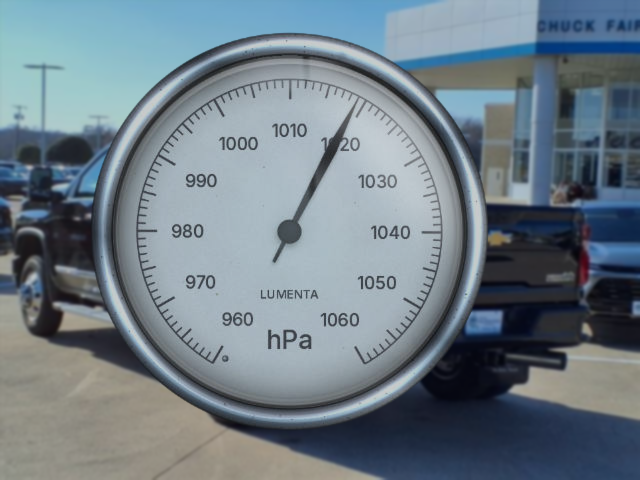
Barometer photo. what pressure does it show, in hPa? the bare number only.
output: 1019
